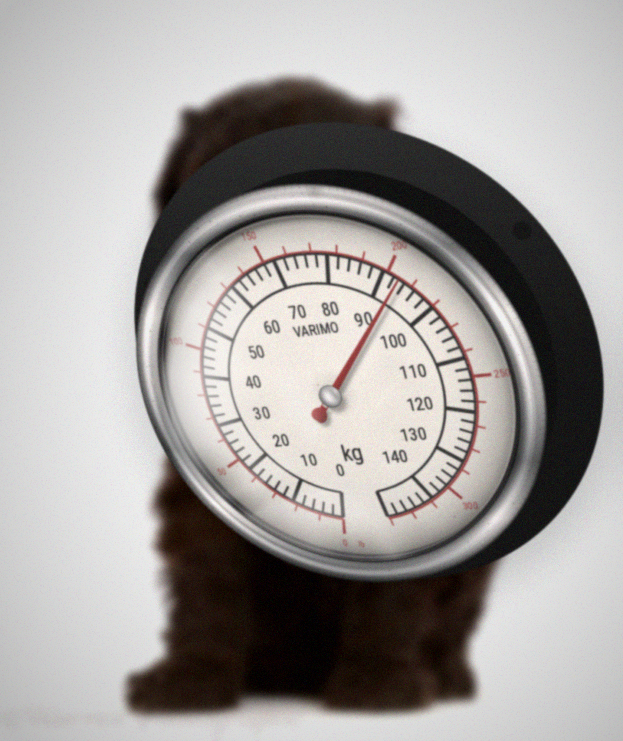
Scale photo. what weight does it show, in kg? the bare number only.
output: 93
